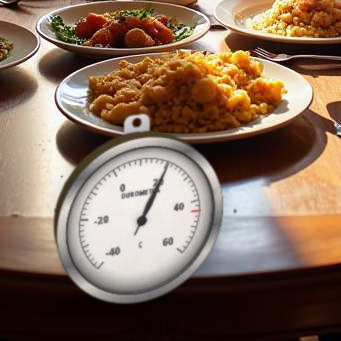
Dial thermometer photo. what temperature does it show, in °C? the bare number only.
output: 20
